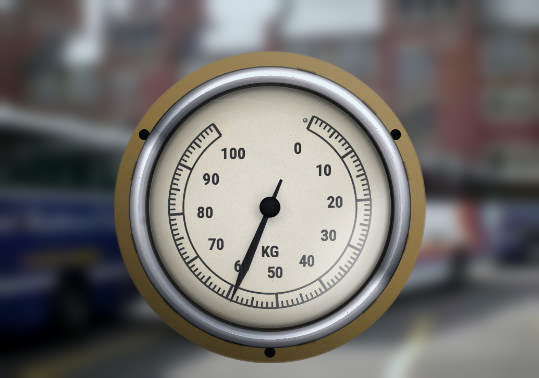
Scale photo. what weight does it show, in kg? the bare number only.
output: 59
